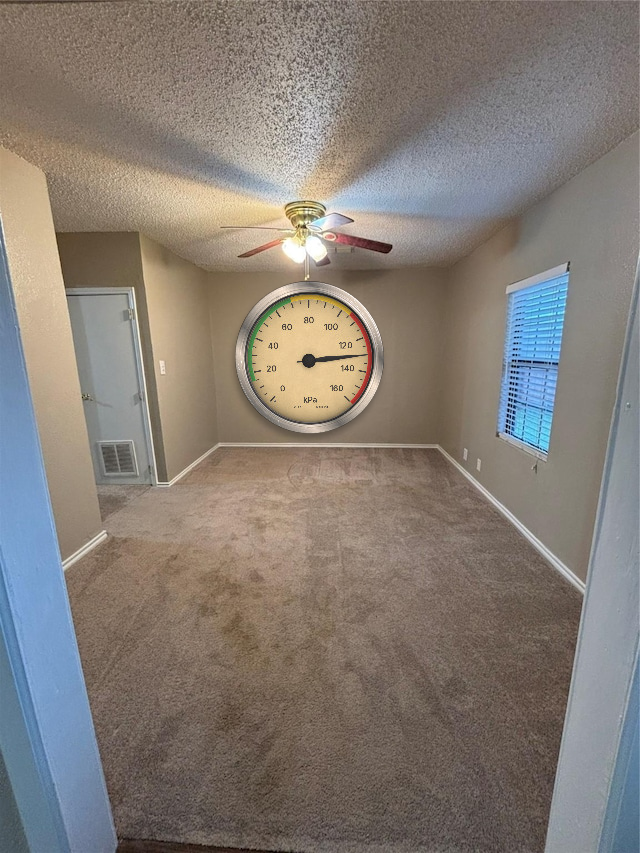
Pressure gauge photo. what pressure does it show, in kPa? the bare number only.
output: 130
